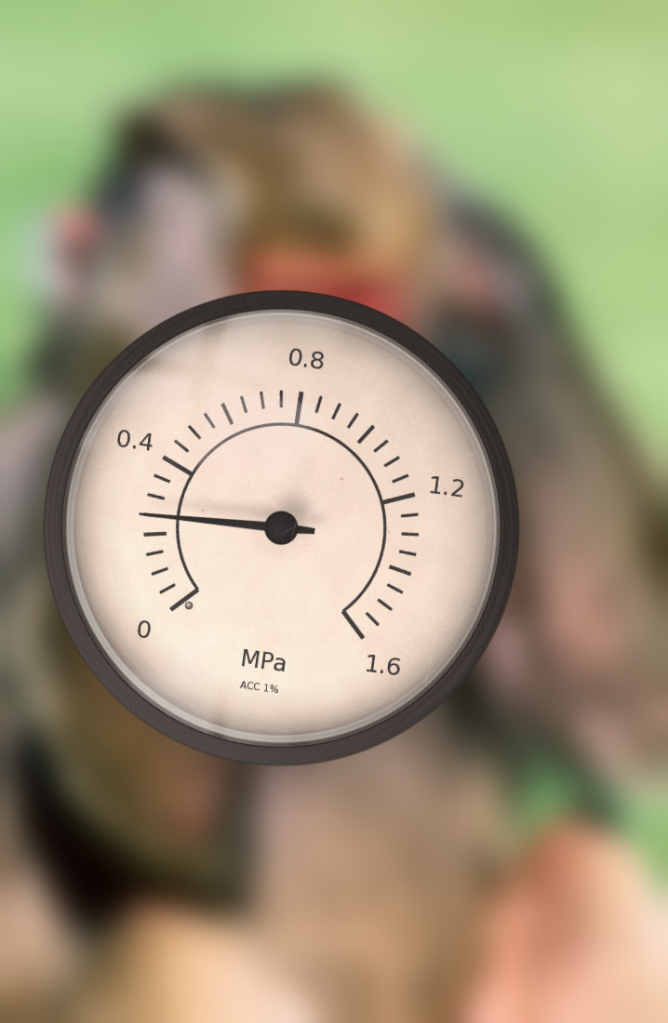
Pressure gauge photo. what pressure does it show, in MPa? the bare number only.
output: 0.25
